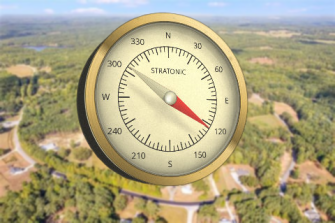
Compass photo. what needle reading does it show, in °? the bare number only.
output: 125
